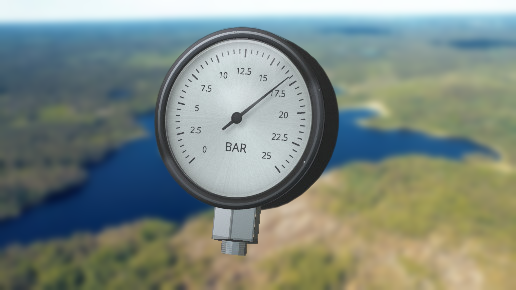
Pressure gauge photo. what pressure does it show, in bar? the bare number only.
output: 17
